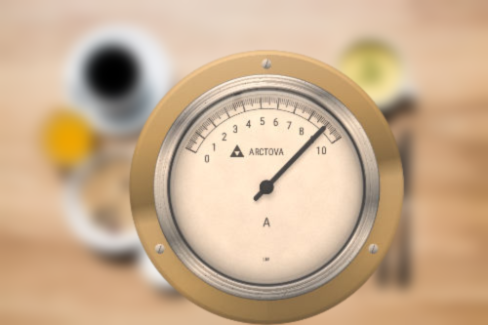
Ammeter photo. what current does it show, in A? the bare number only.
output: 9
